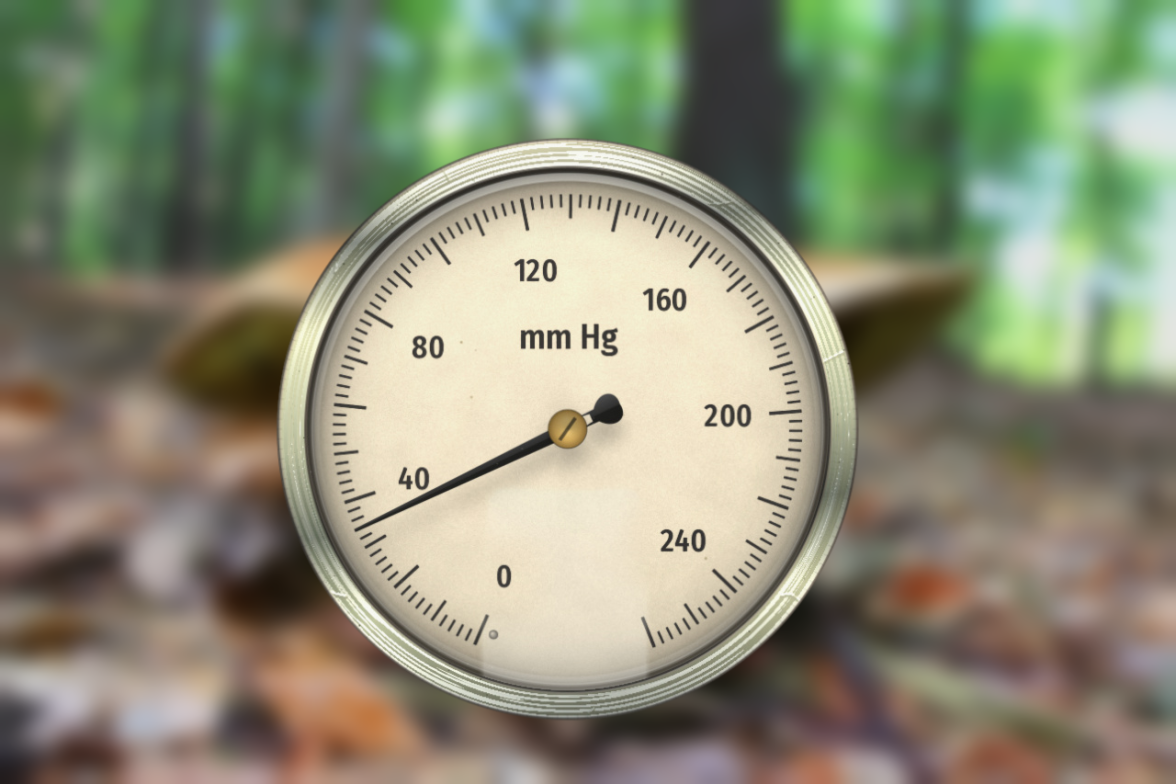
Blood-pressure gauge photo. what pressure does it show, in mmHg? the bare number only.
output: 34
